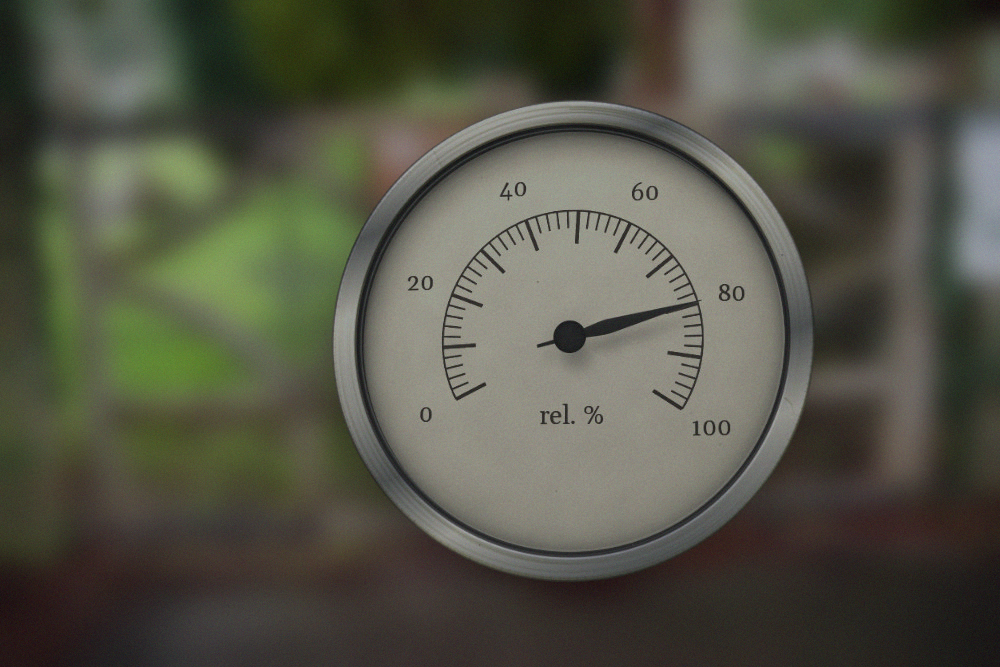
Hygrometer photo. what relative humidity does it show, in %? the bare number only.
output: 80
